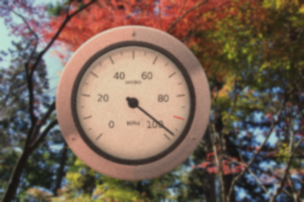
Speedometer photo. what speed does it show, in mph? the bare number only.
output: 97.5
